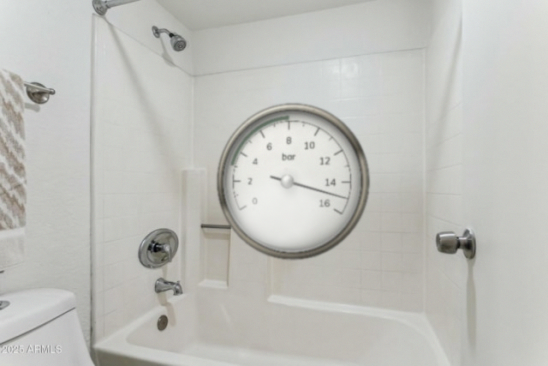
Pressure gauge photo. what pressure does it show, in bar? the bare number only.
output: 15
